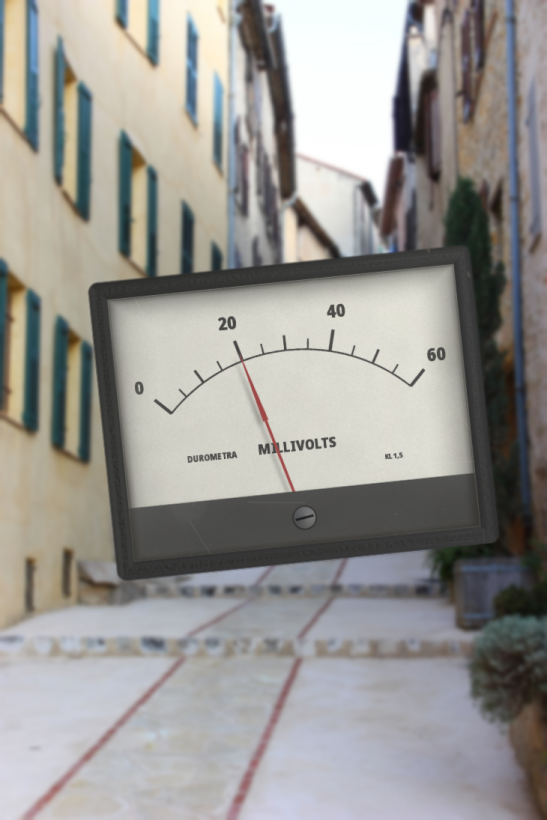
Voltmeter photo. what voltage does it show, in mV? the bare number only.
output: 20
